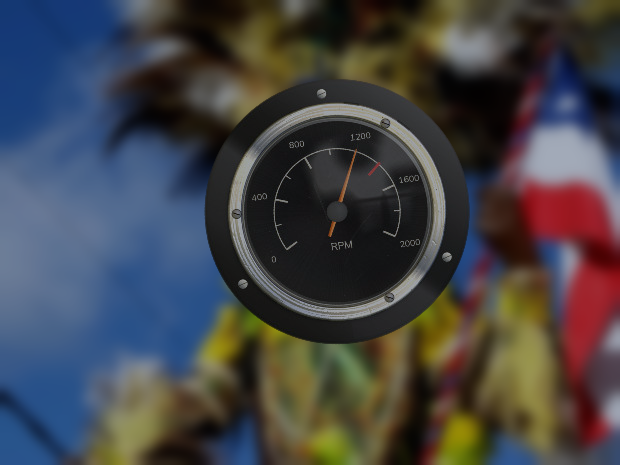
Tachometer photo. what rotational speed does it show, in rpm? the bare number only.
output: 1200
